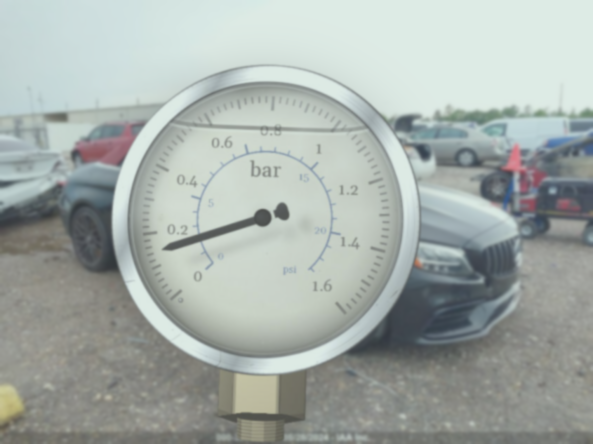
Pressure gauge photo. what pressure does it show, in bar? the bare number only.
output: 0.14
